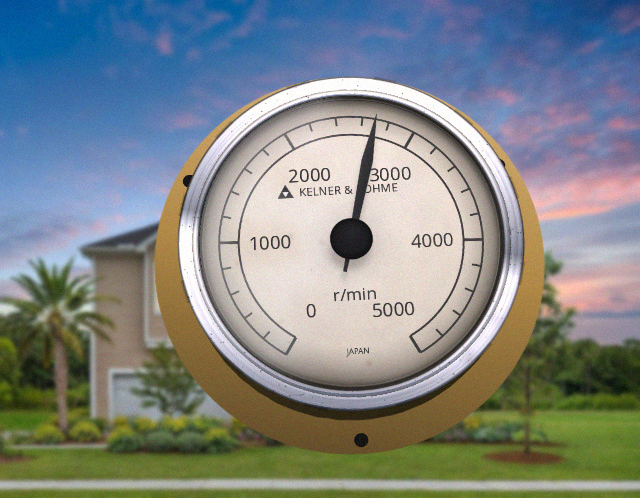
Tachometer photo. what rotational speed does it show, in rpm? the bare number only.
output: 2700
